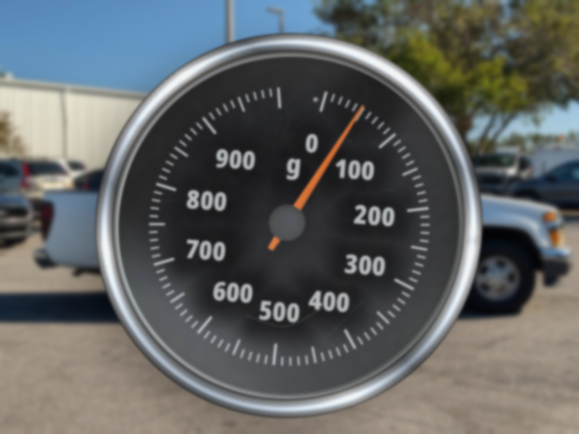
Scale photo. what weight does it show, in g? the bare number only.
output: 50
